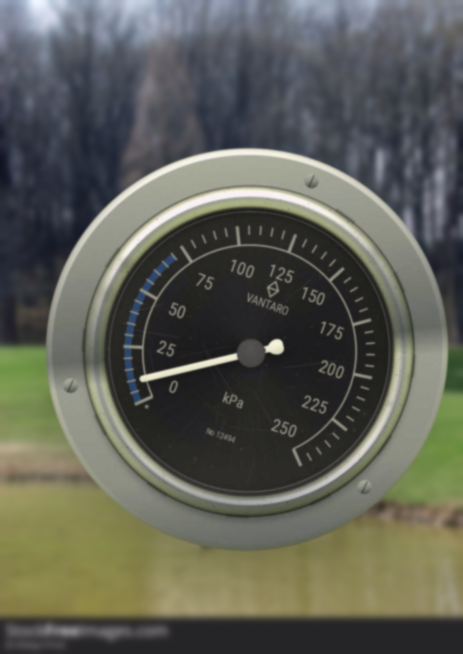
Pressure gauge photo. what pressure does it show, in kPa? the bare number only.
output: 10
